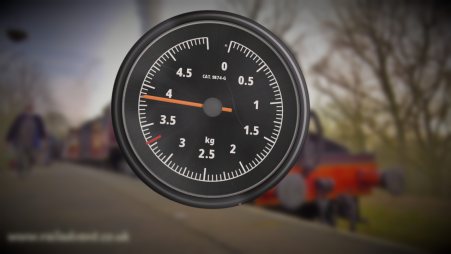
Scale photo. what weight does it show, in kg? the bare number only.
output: 3.85
